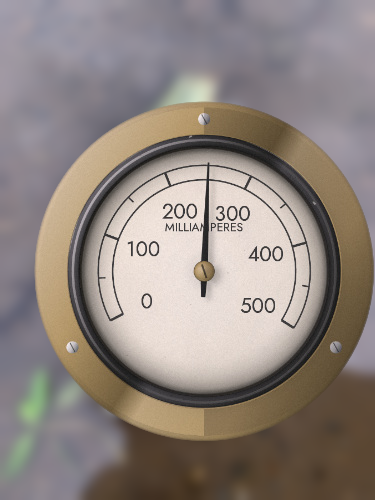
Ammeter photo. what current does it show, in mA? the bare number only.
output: 250
